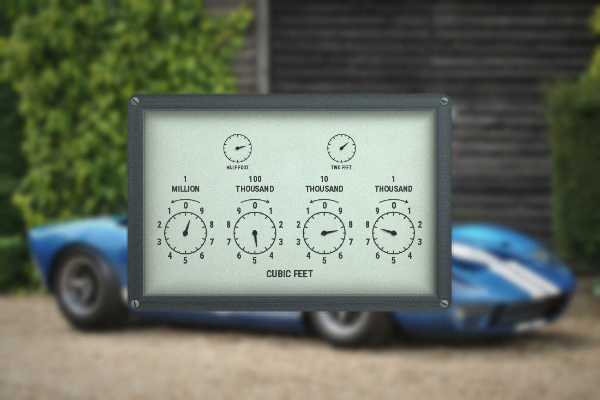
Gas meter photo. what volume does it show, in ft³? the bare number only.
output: 947800
